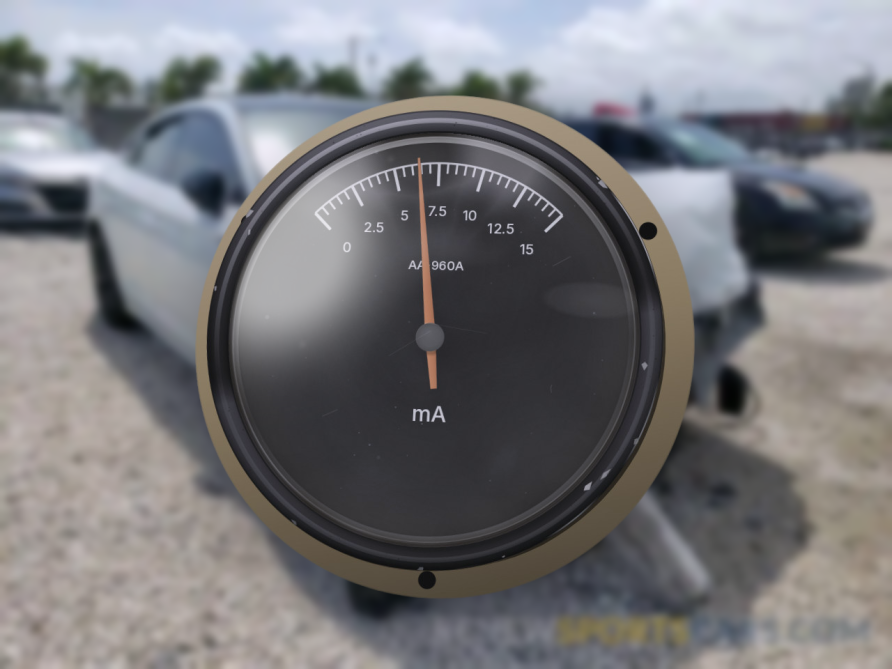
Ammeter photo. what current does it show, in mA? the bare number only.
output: 6.5
